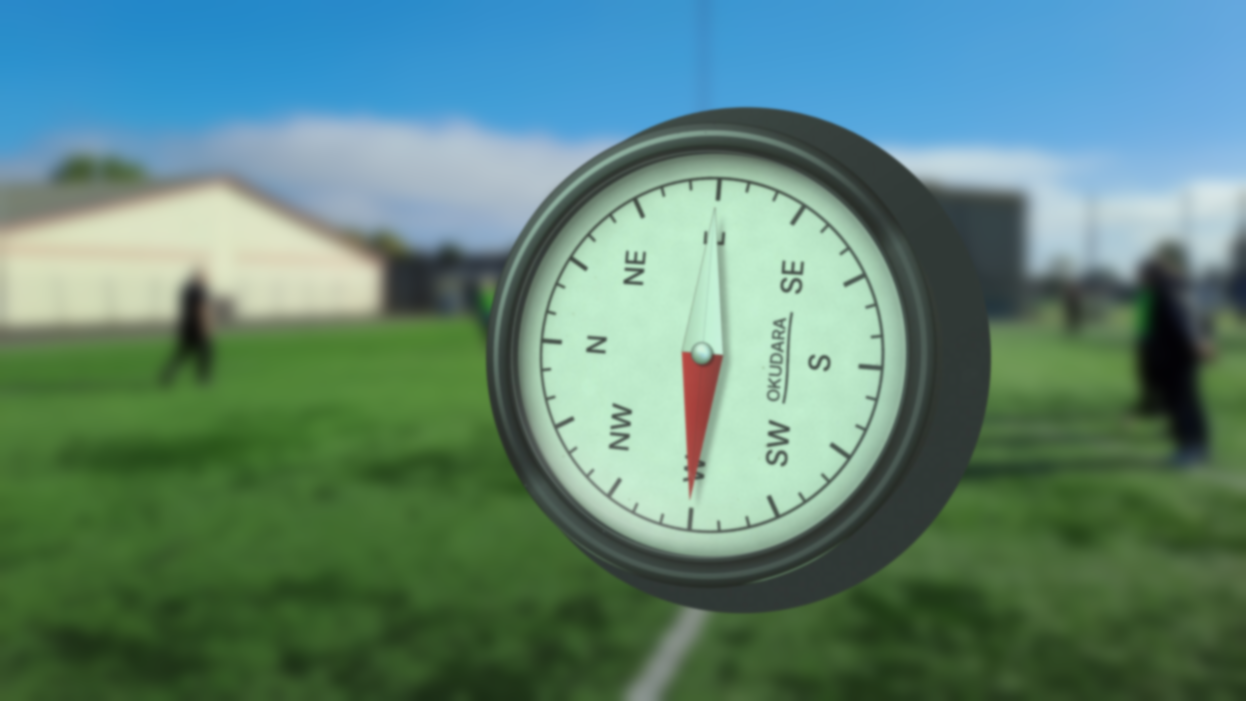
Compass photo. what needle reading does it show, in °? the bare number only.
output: 270
